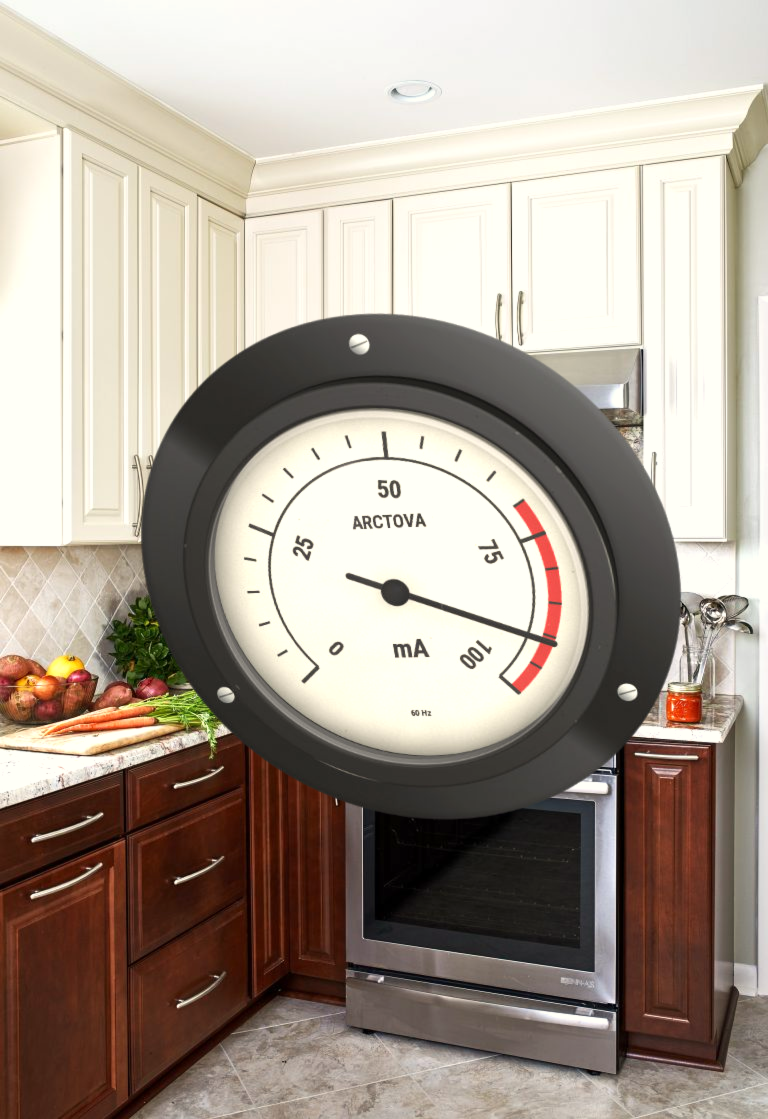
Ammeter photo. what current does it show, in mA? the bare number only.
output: 90
